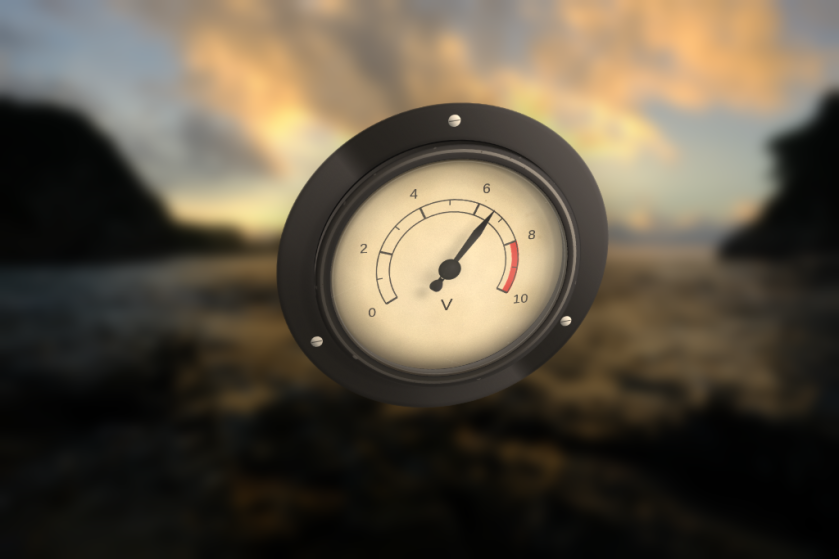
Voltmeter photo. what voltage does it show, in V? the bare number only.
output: 6.5
